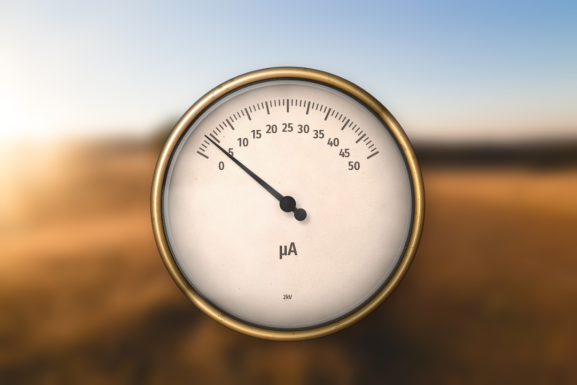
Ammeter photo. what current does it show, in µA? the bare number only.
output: 4
